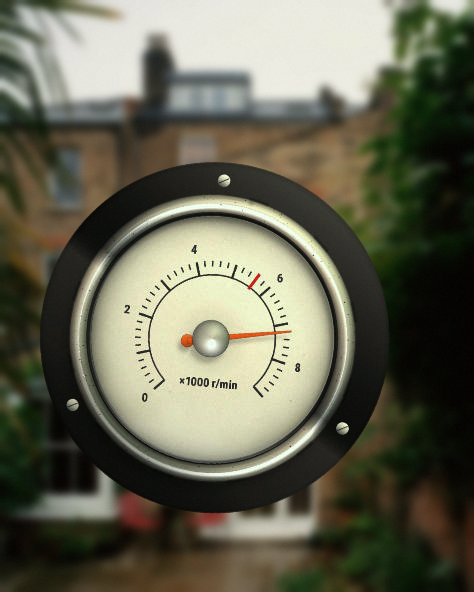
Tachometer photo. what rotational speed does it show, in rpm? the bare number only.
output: 7200
